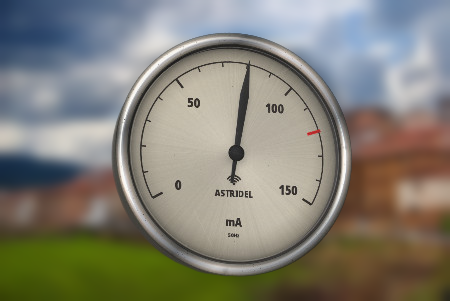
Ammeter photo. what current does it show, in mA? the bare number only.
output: 80
